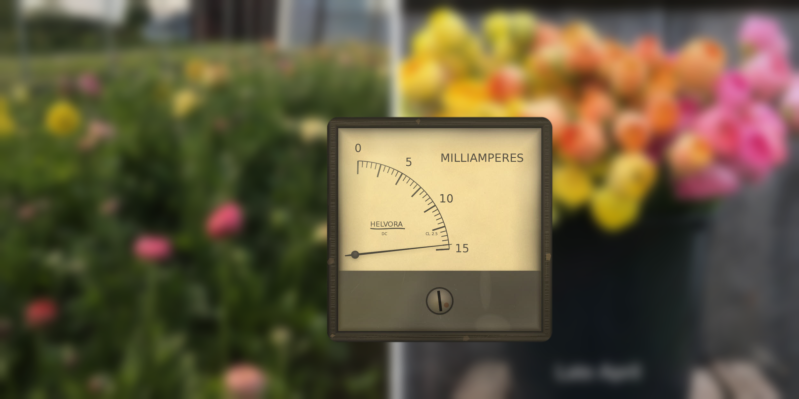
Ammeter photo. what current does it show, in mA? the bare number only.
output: 14.5
